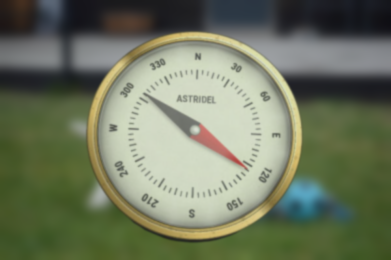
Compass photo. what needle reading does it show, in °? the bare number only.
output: 125
